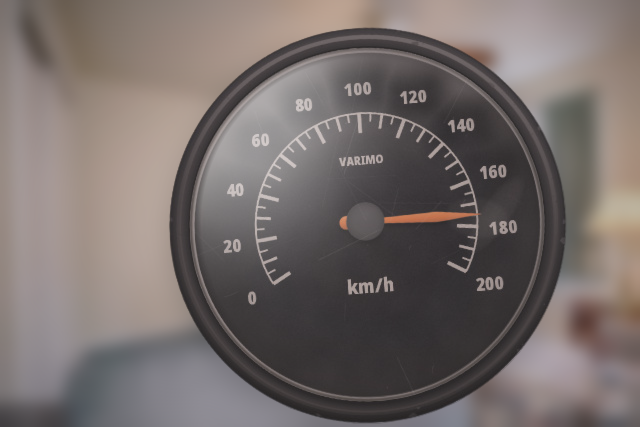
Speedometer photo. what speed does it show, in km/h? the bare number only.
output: 175
